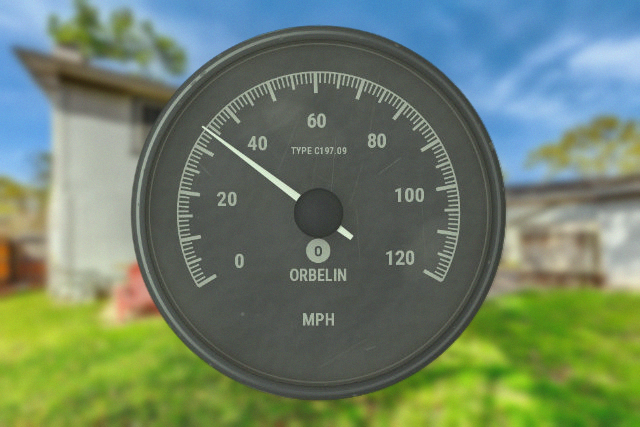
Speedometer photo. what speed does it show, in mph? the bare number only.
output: 34
